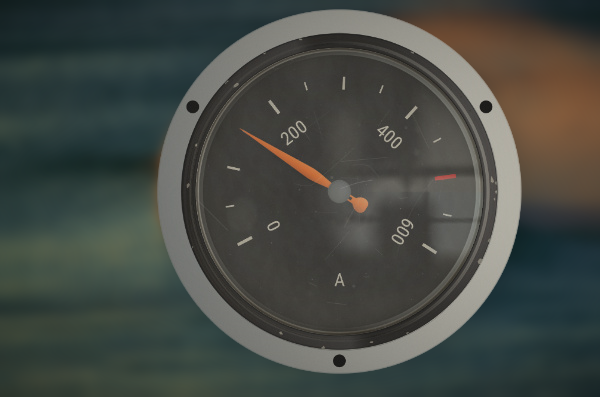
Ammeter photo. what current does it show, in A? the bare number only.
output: 150
